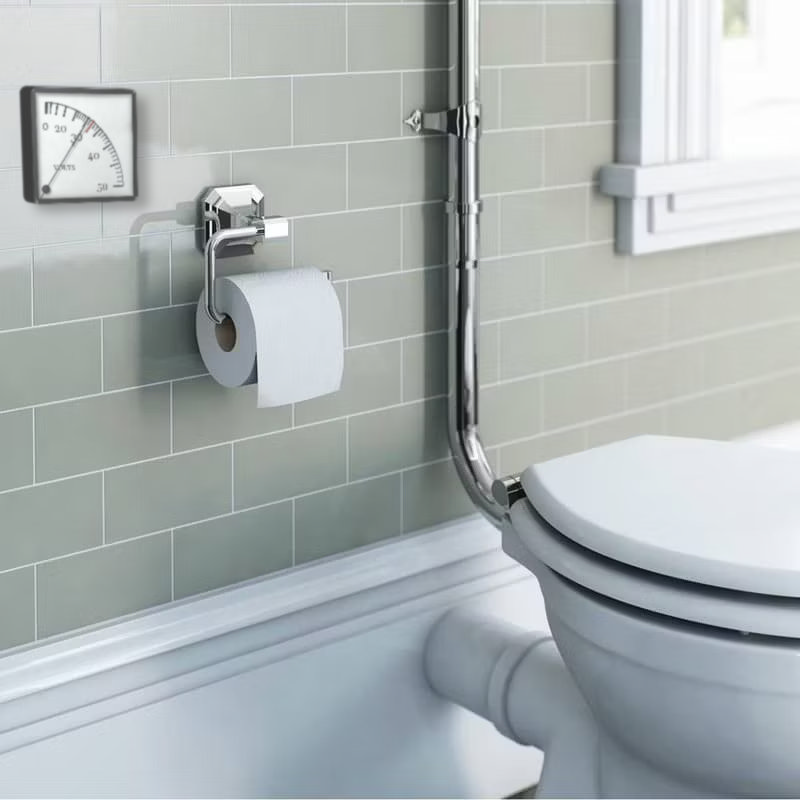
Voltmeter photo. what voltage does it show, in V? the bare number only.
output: 30
